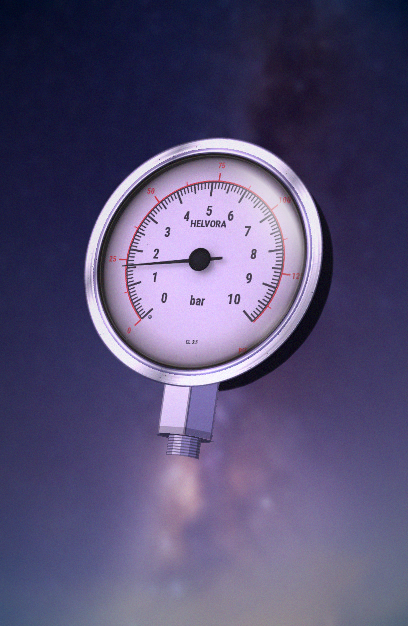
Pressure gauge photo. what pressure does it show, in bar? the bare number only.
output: 1.5
